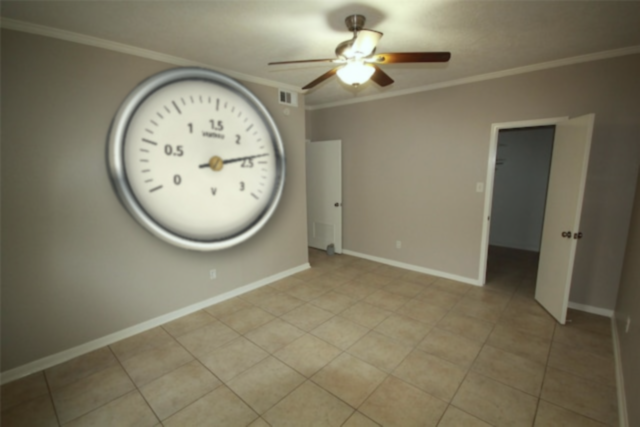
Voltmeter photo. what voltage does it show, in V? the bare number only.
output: 2.4
